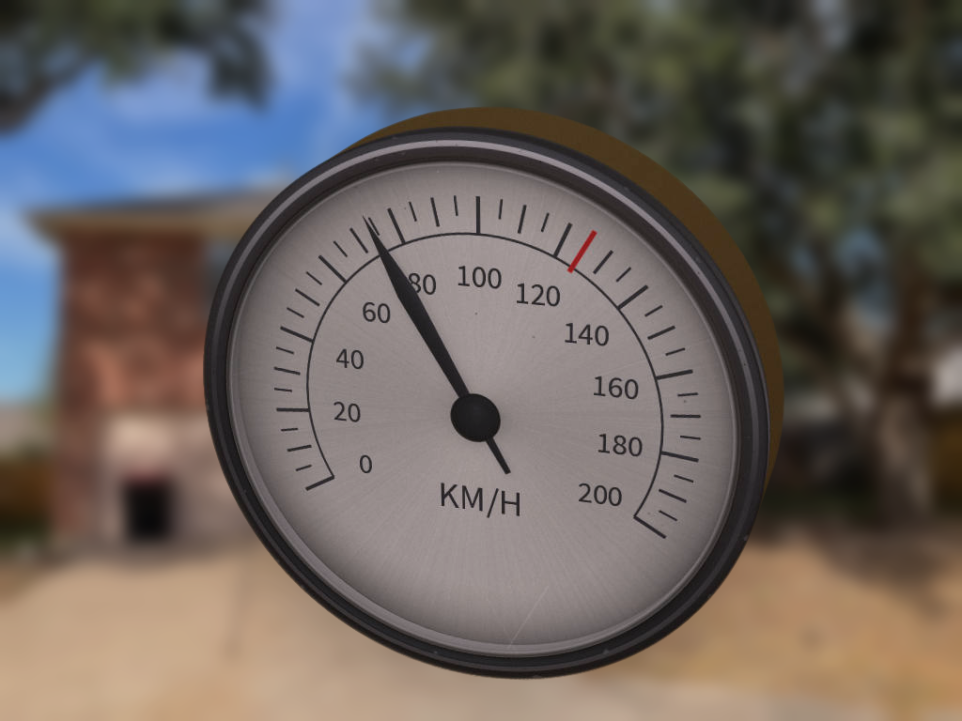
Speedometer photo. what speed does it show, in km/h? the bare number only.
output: 75
